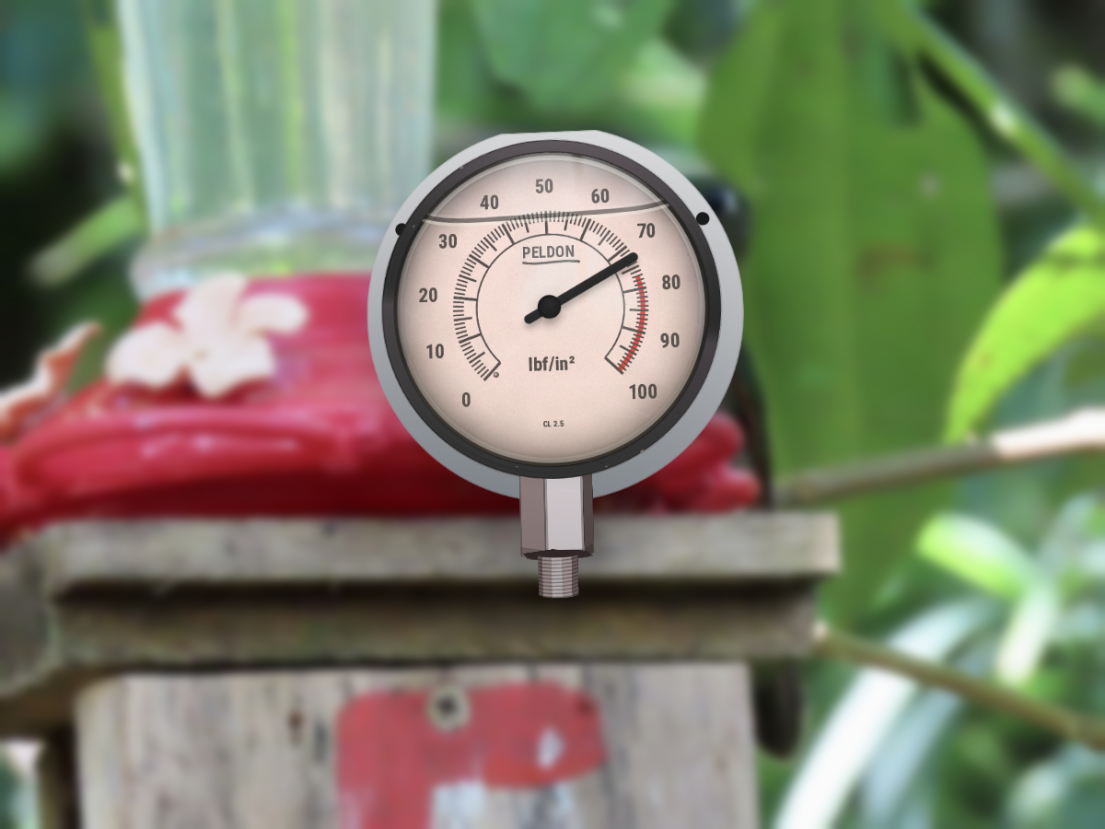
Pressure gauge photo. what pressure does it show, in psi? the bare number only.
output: 73
